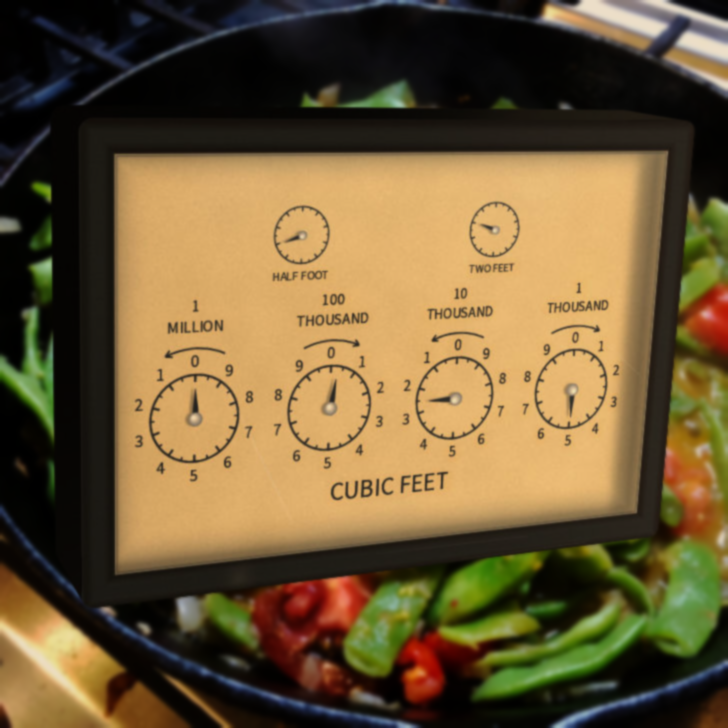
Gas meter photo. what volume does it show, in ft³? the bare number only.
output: 2500
